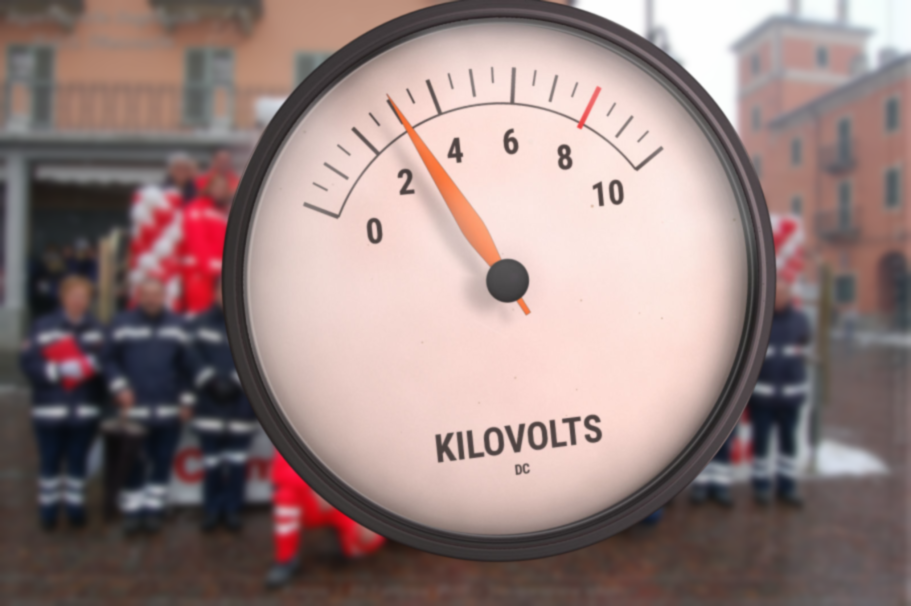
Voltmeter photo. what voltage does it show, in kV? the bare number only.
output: 3
